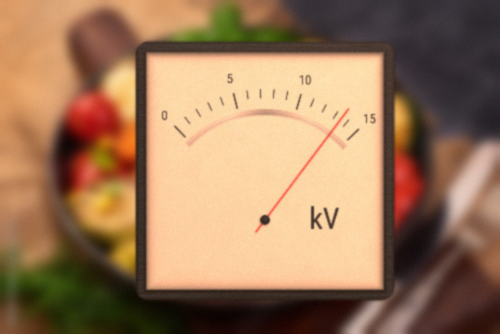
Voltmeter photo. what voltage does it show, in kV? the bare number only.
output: 13.5
